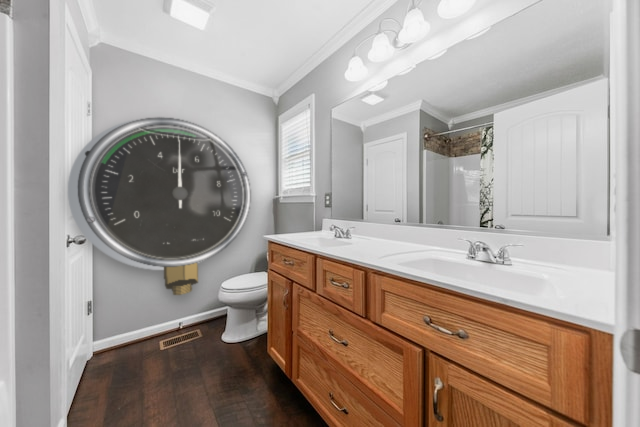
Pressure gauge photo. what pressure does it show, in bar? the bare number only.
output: 5
